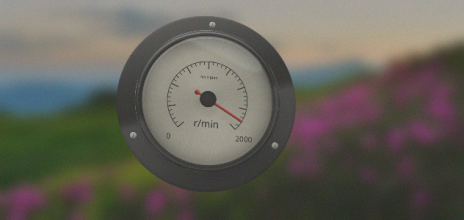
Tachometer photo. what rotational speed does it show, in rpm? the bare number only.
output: 1900
